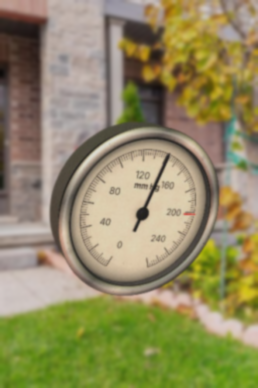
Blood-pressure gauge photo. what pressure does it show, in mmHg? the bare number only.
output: 140
